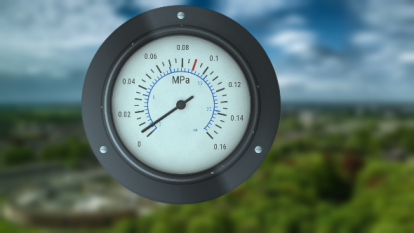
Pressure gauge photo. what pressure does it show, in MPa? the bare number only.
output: 0.005
